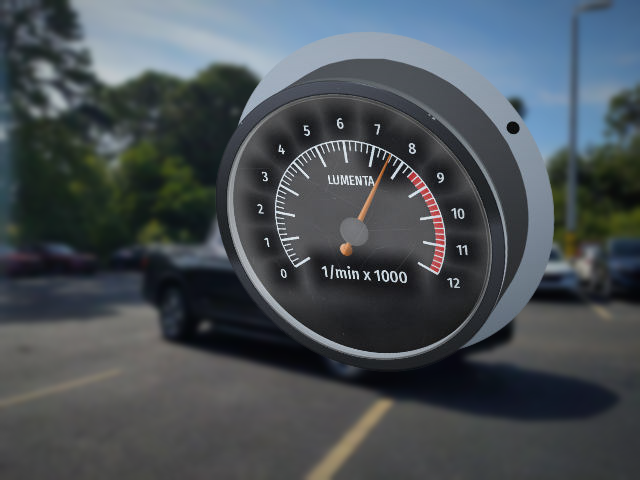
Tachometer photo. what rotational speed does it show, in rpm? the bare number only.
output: 7600
